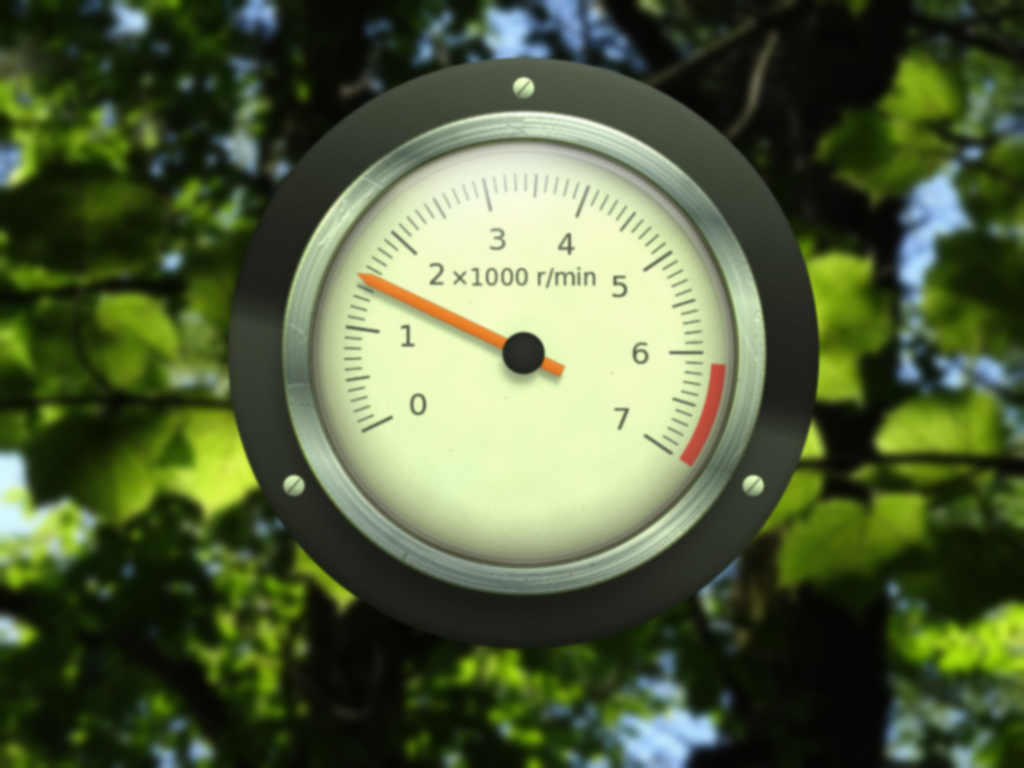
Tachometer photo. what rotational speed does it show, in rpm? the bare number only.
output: 1500
